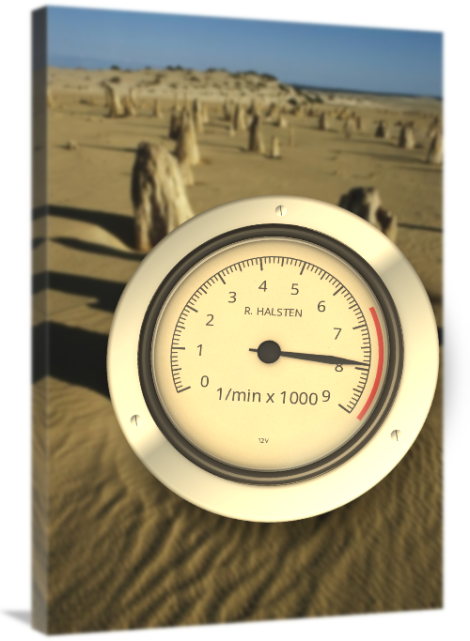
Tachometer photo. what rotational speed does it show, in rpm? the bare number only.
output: 7900
